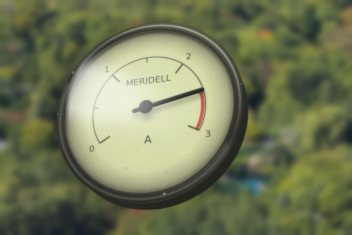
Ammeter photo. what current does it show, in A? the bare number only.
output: 2.5
